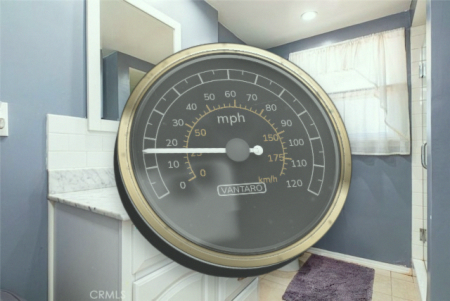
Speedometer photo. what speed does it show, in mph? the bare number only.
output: 15
